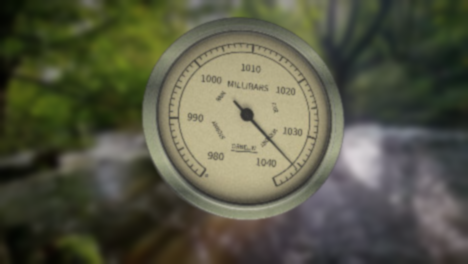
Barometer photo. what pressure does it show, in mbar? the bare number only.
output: 1036
